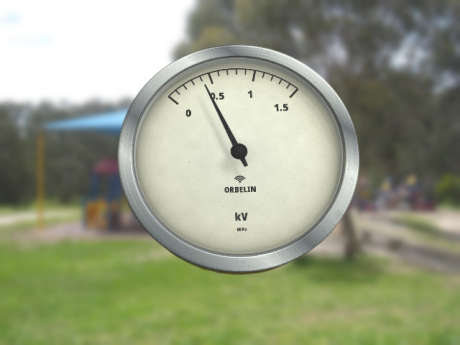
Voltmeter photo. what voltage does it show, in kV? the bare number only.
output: 0.4
